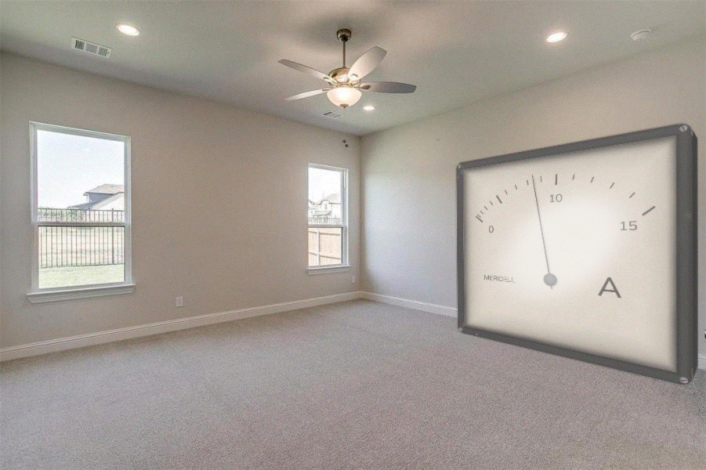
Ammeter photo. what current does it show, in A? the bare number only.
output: 8.5
